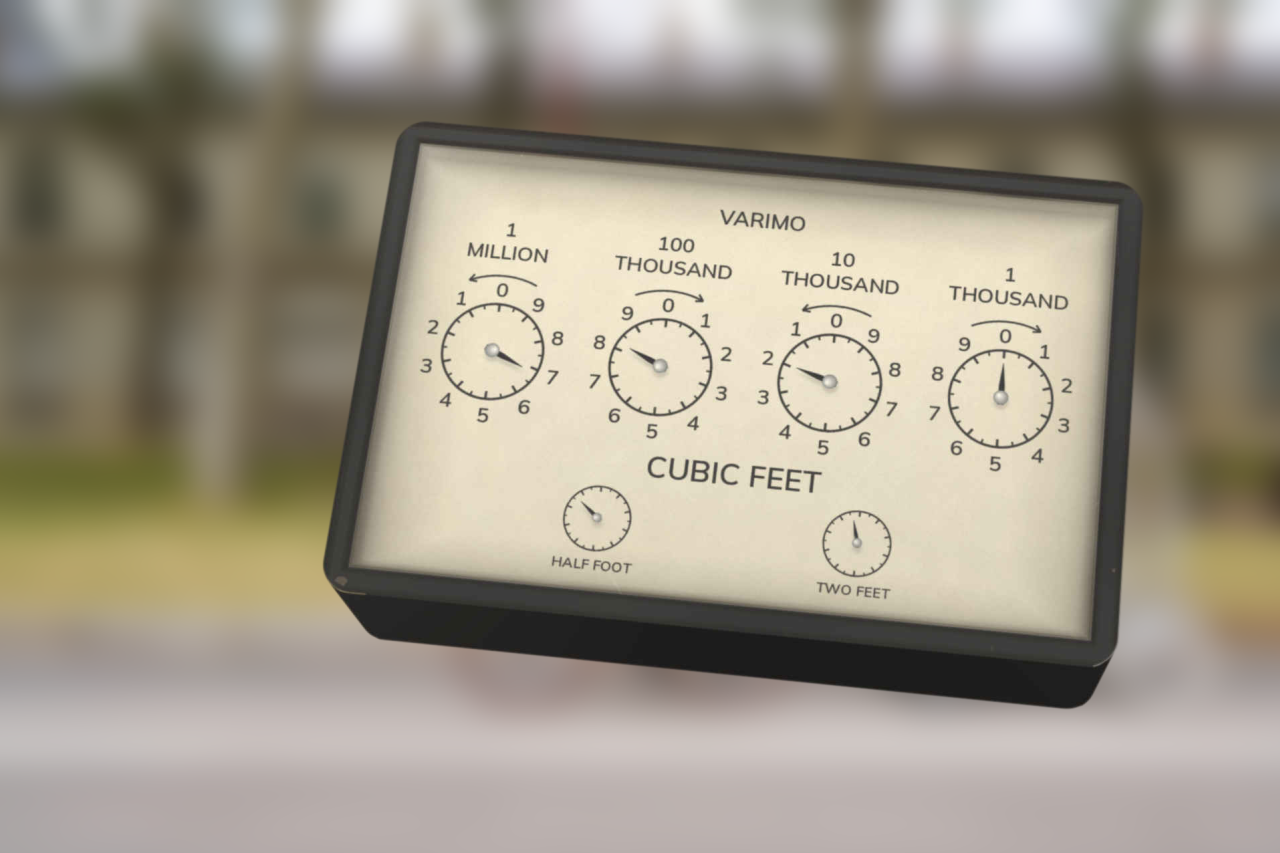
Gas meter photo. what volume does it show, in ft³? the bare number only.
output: 682000
